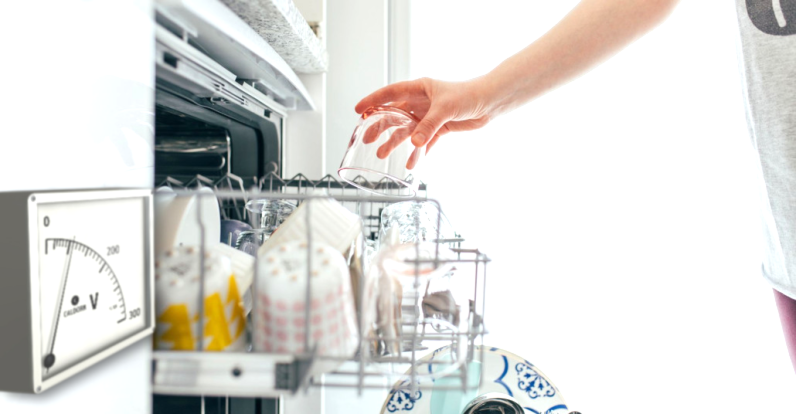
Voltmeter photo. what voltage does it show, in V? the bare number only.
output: 100
